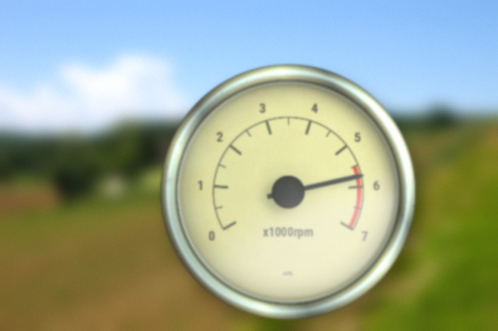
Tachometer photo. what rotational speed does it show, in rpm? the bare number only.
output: 5750
